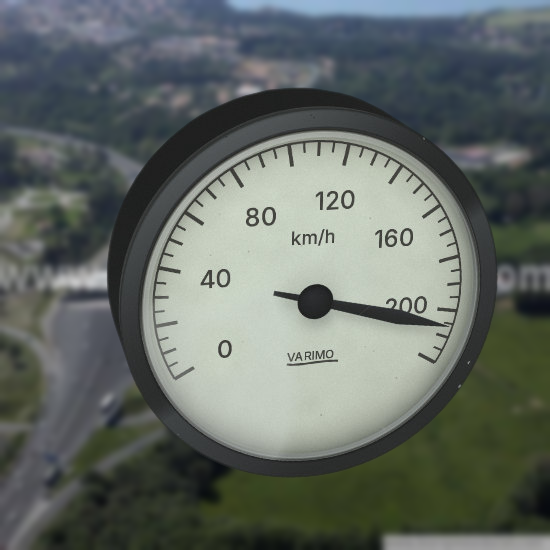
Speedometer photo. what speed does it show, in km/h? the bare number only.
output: 205
